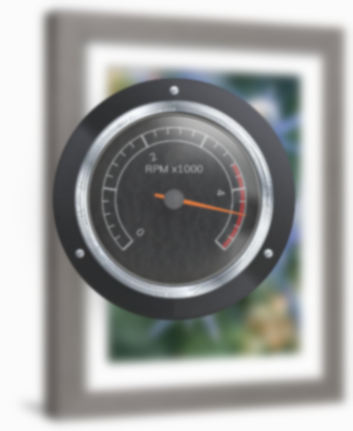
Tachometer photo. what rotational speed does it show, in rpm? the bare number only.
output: 4400
